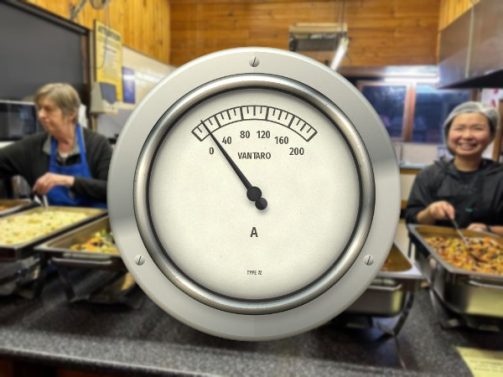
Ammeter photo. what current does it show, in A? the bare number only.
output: 20
